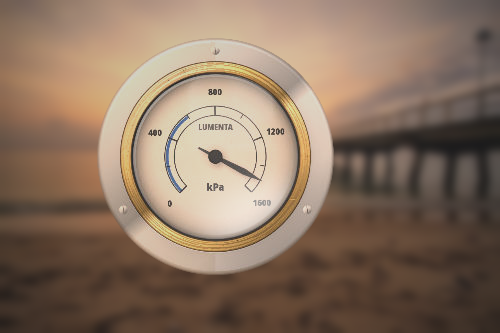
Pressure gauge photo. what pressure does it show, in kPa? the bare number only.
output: 1500
